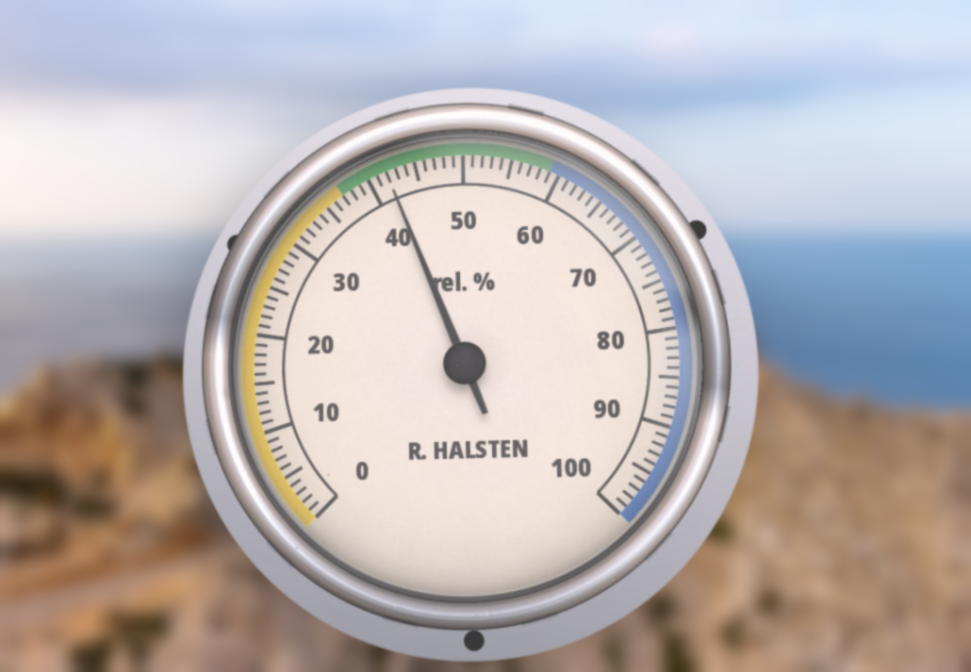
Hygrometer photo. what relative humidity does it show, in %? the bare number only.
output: 42
